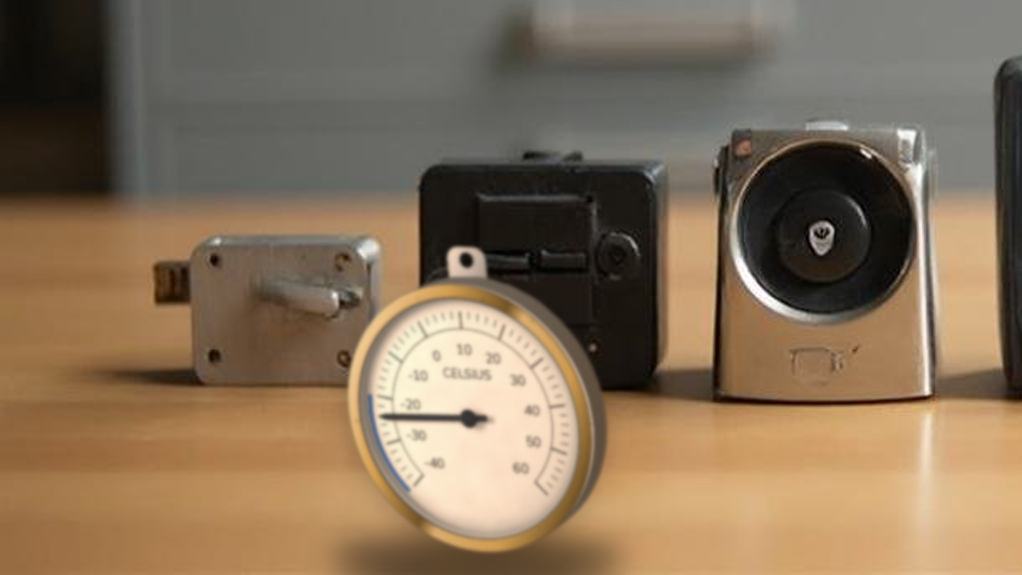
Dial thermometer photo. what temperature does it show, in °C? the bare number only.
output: -24
